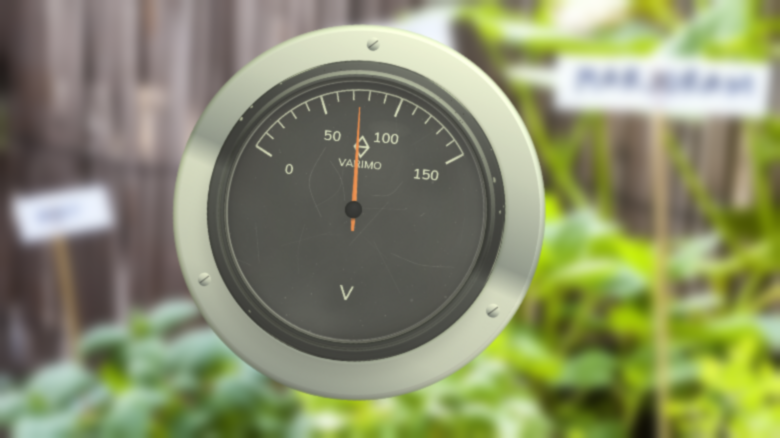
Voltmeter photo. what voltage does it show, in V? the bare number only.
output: 75
